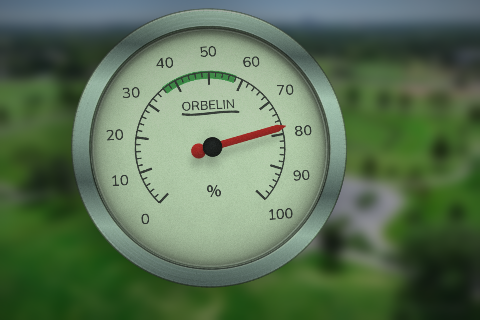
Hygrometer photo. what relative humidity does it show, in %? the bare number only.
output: 78
